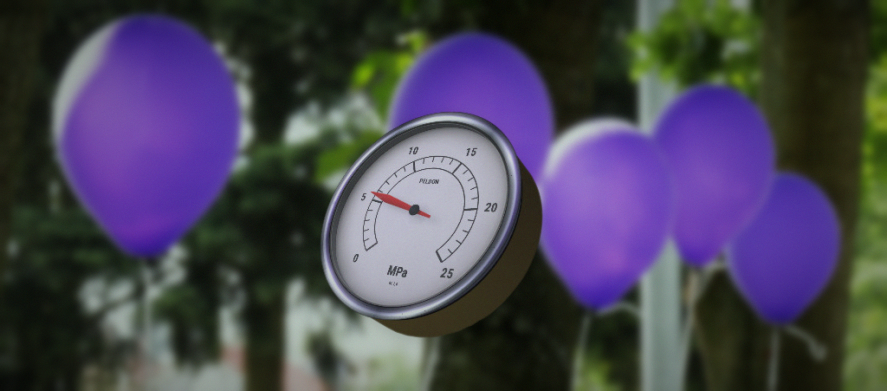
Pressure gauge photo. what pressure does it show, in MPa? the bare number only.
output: 5.5
